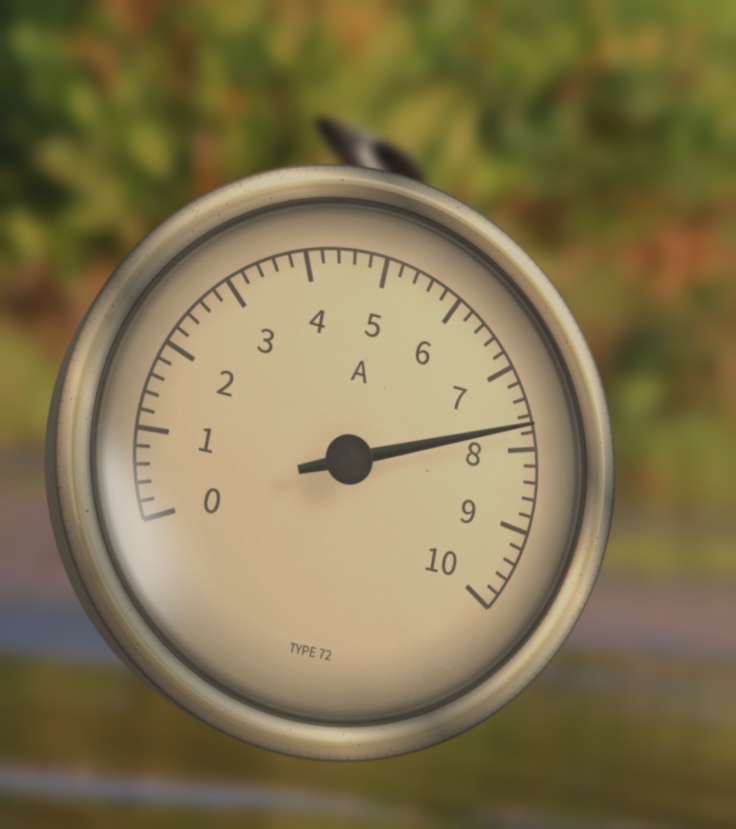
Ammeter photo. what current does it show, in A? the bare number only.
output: 7.7
